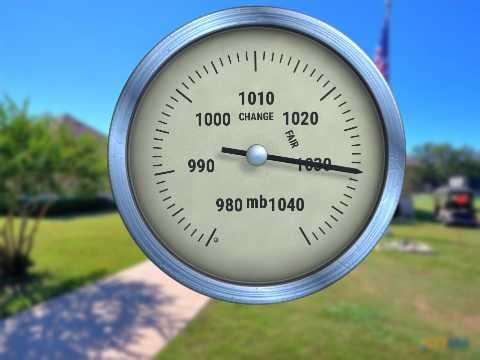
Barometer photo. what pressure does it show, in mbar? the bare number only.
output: 1030
